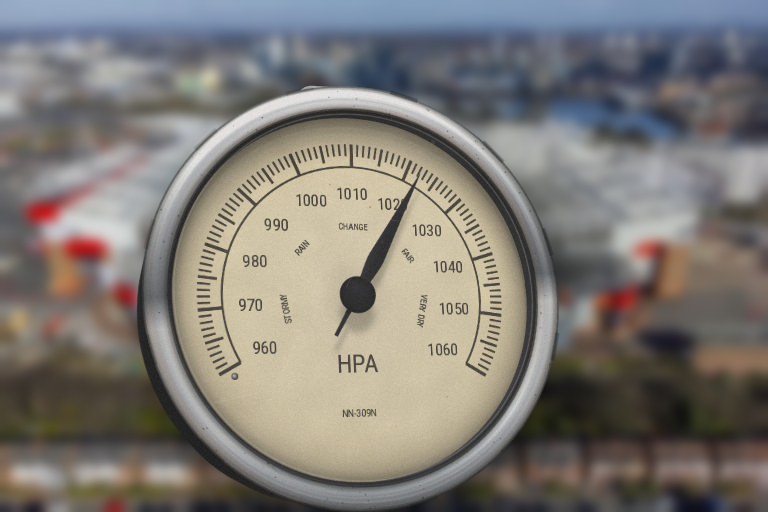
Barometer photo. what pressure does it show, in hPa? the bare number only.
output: 1022
